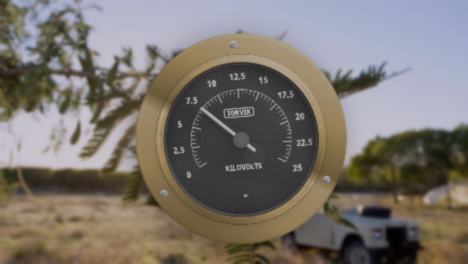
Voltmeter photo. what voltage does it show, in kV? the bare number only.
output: 7.5
